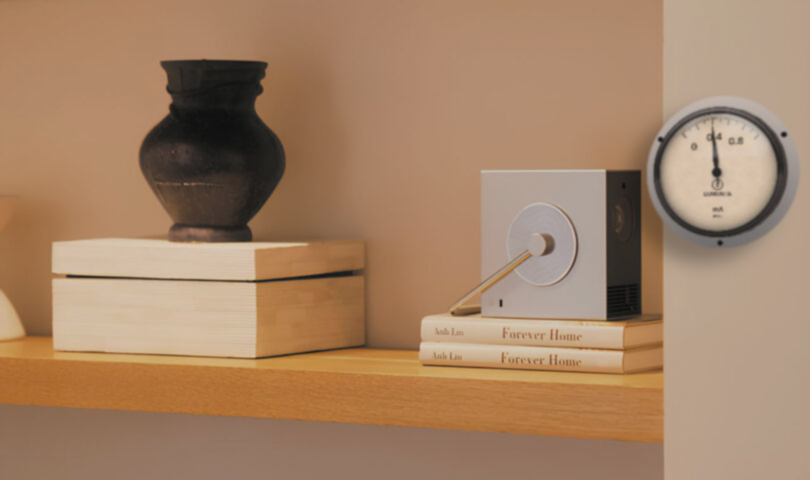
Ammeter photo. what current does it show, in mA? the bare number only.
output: 0.4
